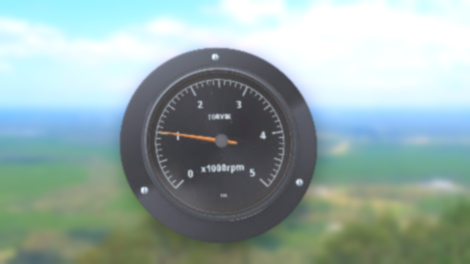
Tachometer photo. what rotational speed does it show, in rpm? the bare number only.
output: 1000
